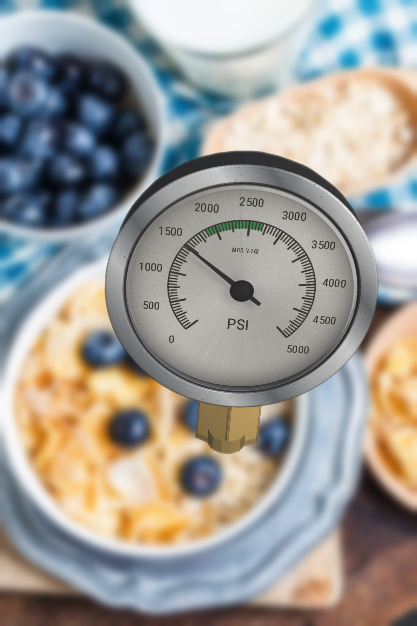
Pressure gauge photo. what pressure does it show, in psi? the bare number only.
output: 1500
